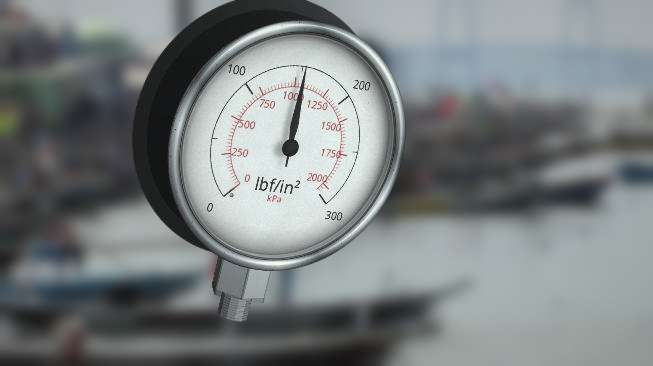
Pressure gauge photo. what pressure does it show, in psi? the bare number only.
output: 150
